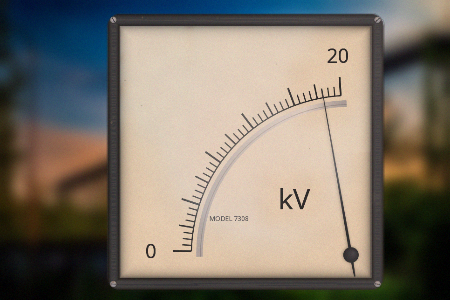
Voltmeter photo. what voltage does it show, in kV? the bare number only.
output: 18.5
